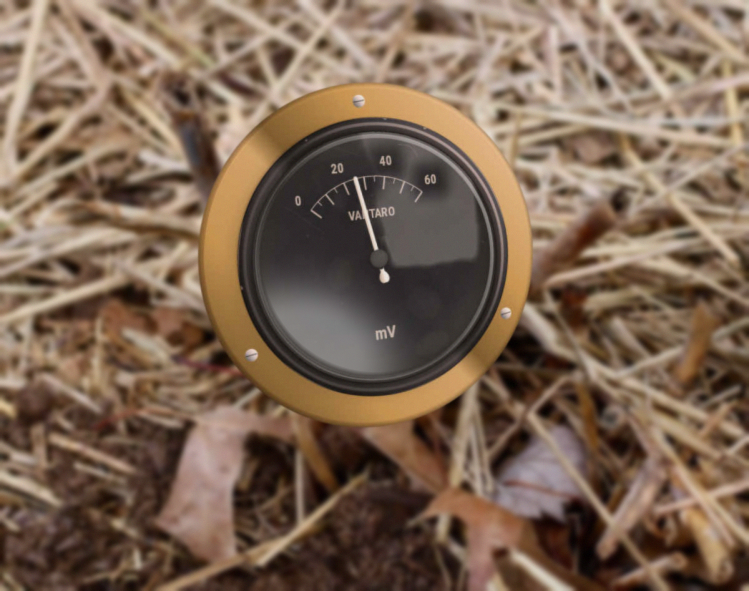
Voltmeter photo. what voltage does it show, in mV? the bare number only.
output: 25
